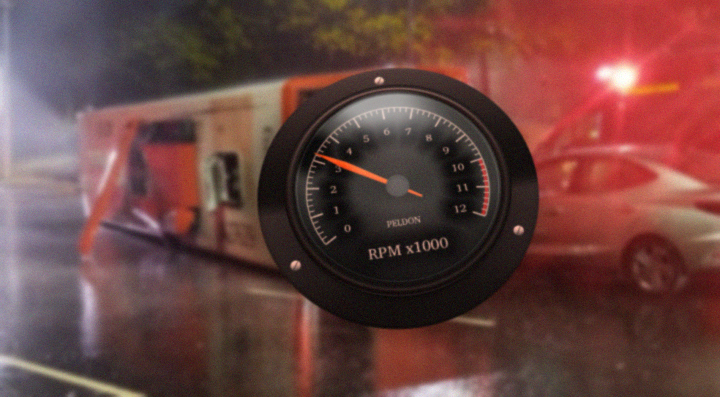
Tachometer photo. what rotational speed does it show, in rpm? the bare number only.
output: 3200
